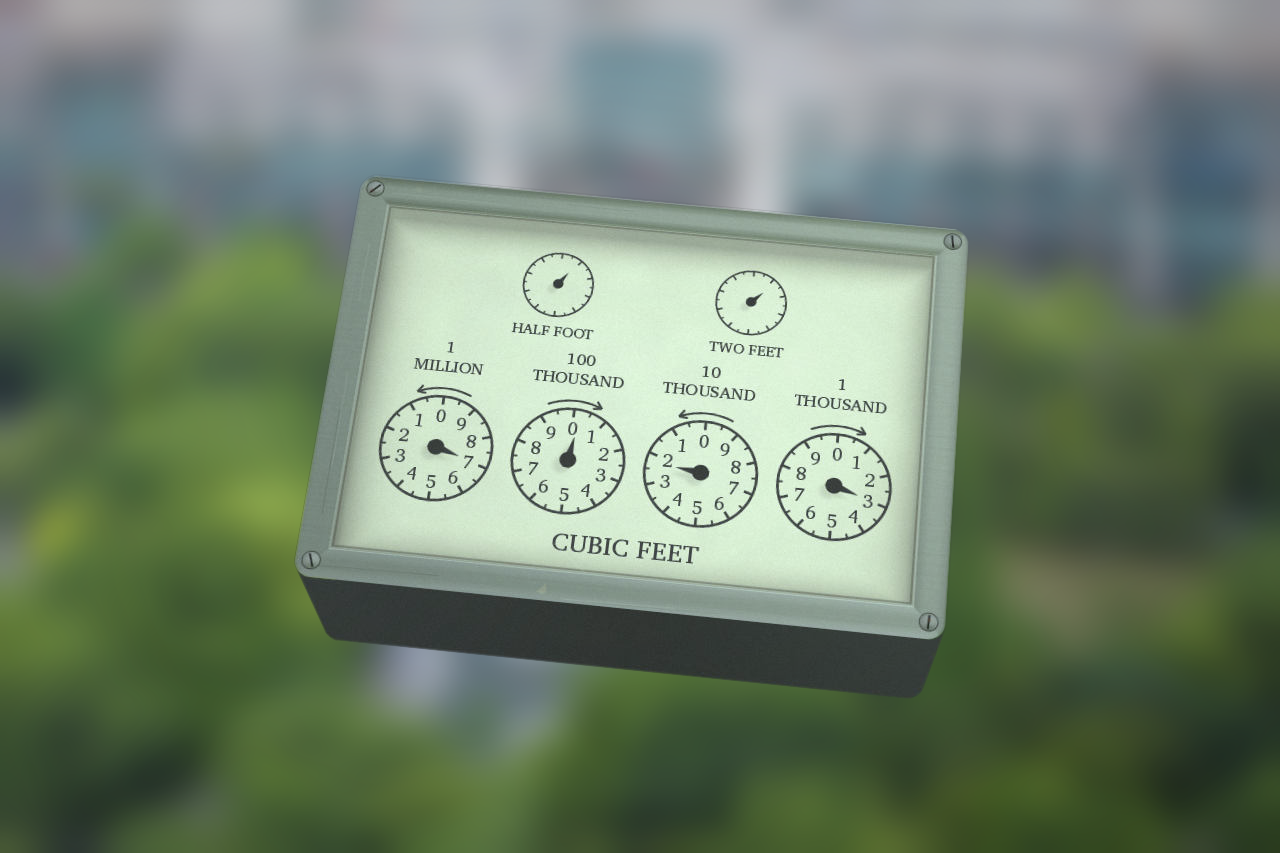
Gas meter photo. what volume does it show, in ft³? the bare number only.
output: 702300
